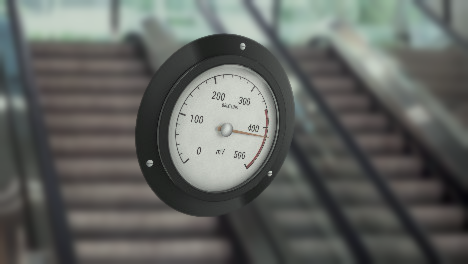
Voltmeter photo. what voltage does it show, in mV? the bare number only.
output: 420
